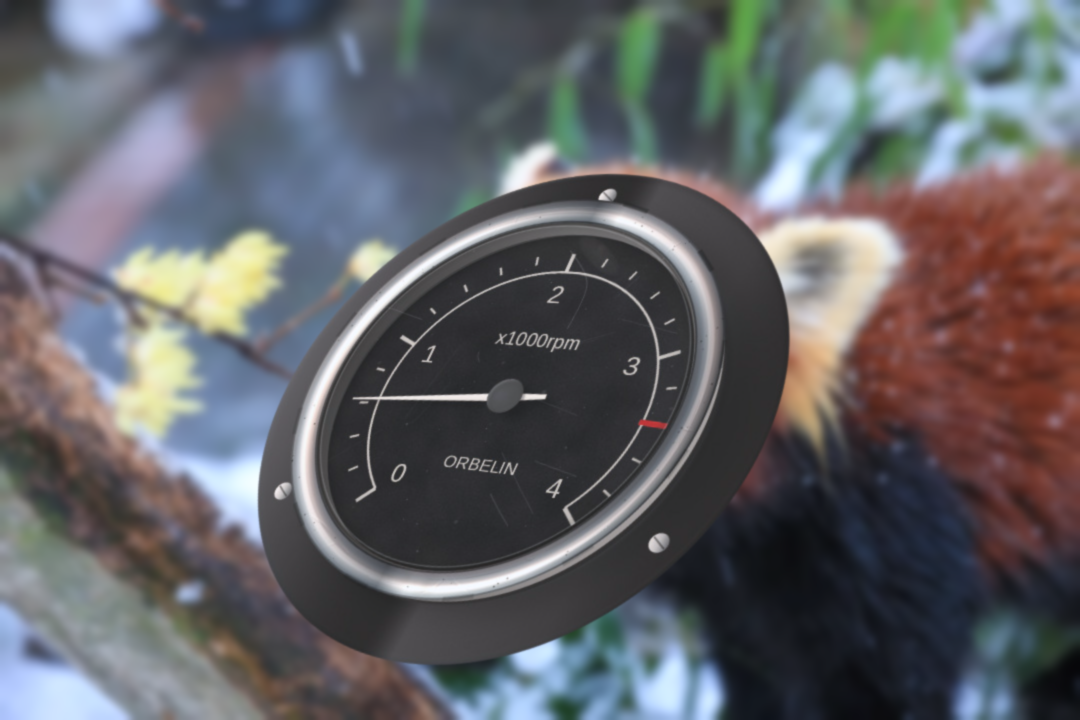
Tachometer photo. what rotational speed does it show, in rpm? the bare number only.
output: 600
